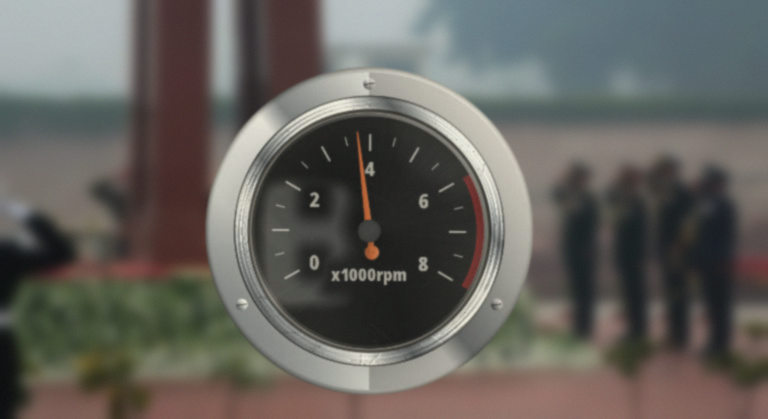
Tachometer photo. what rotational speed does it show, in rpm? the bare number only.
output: 3750
